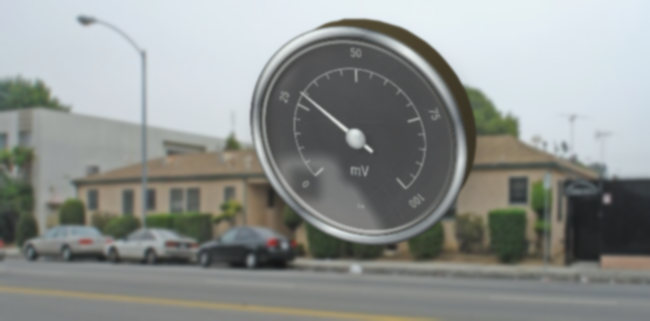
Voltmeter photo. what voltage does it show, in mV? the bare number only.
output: 30
